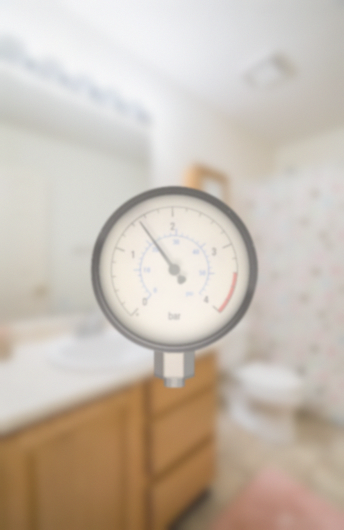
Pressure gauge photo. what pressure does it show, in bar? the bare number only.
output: 1.5
